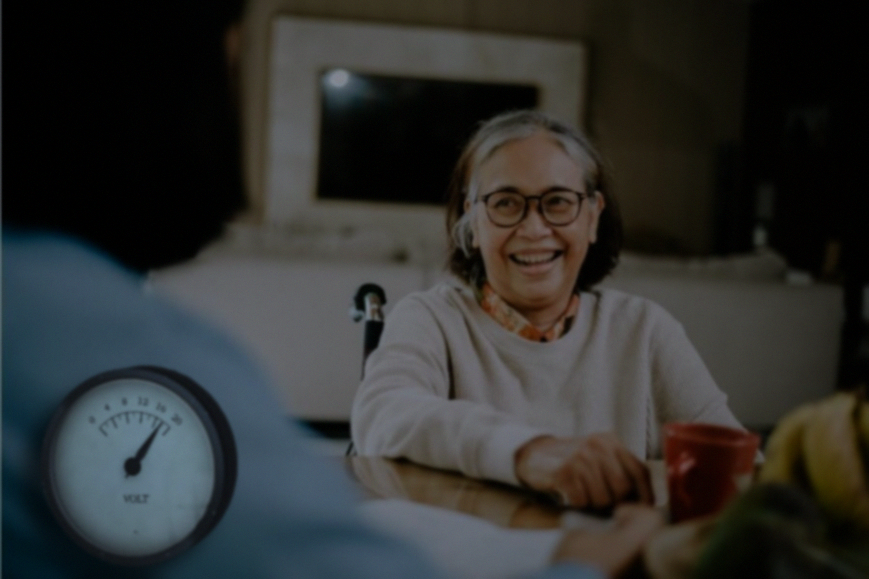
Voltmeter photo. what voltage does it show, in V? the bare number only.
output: 18
